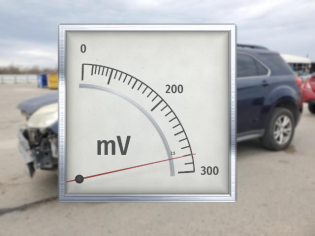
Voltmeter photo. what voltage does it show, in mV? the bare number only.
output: 280
